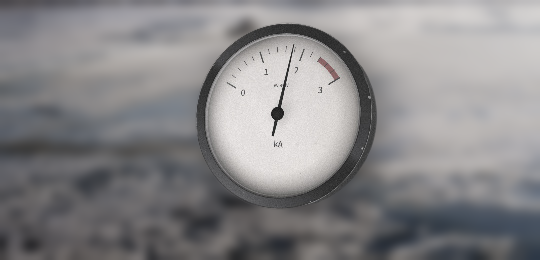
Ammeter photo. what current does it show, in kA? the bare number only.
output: 1.8
